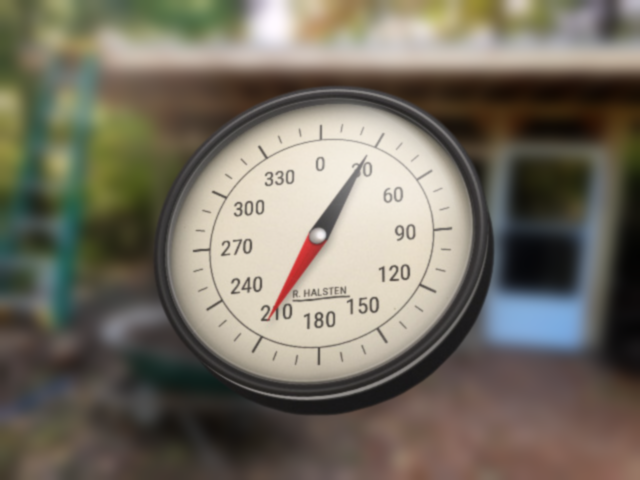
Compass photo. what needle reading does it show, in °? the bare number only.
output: 210
